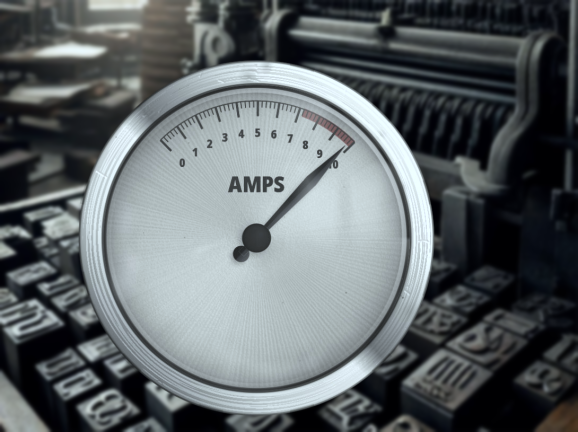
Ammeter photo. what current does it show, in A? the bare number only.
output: 9.8
